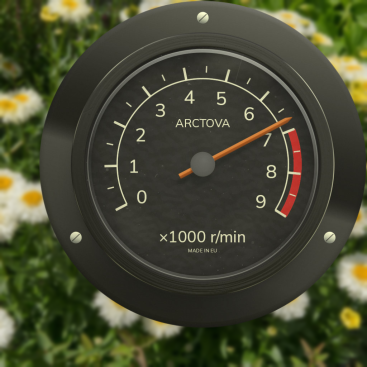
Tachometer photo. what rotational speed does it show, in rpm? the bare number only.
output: 6750
